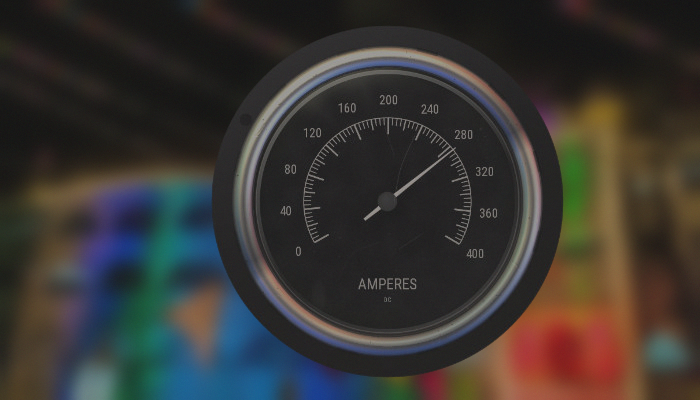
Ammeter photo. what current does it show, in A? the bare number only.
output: 285
